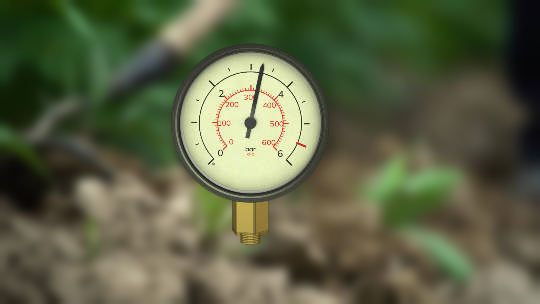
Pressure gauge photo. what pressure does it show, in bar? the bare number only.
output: 3.25
